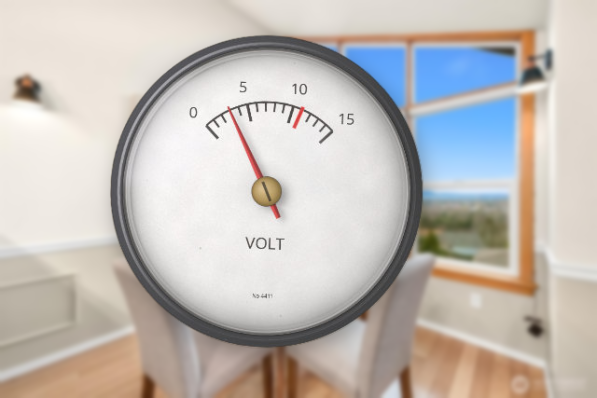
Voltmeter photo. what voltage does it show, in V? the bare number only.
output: 3
